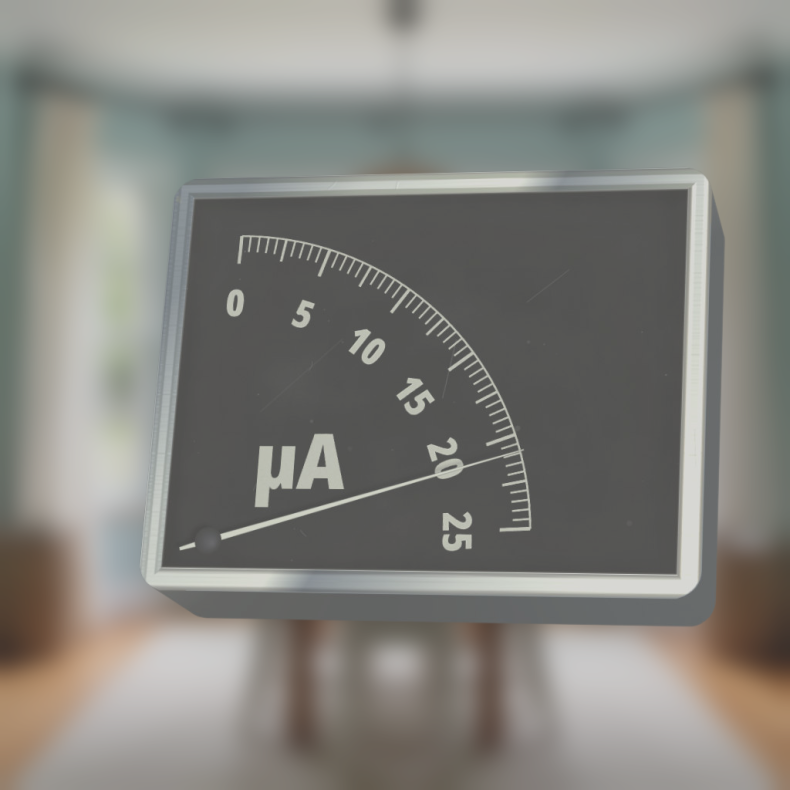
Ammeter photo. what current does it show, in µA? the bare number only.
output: 21
